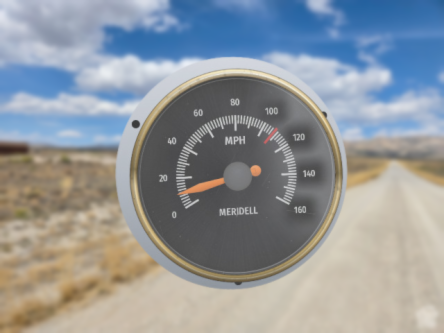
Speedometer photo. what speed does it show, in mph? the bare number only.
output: 10
